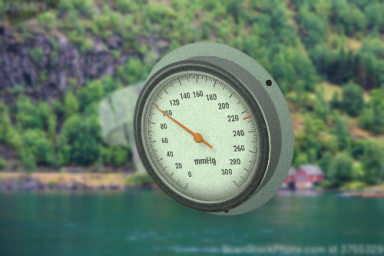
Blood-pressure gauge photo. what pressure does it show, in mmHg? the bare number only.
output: 100
